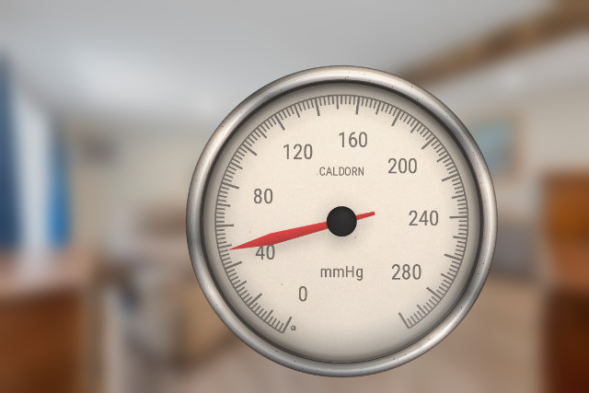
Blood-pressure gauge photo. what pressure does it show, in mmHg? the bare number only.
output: 48
